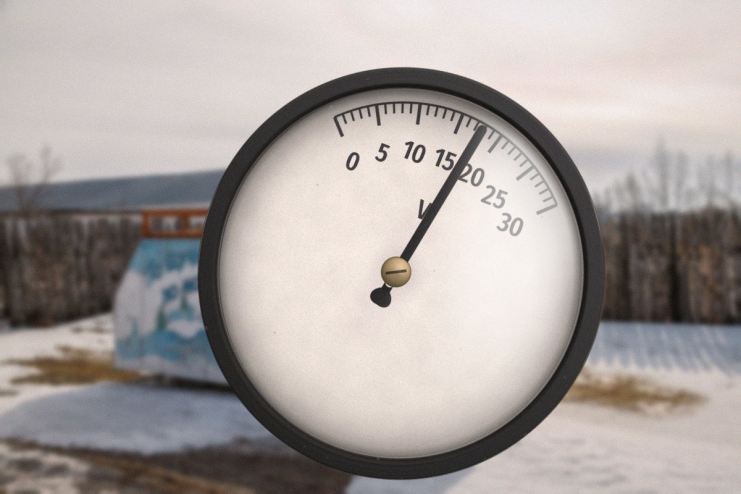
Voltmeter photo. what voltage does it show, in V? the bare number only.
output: 18
